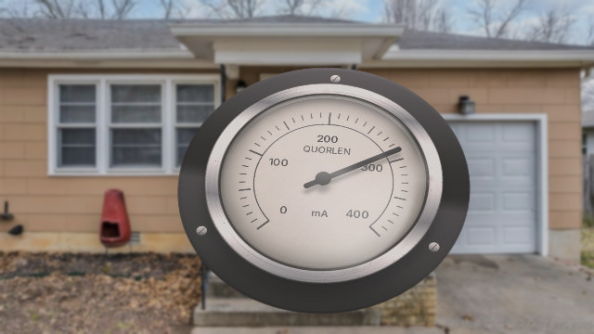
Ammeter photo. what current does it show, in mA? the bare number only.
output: 290
